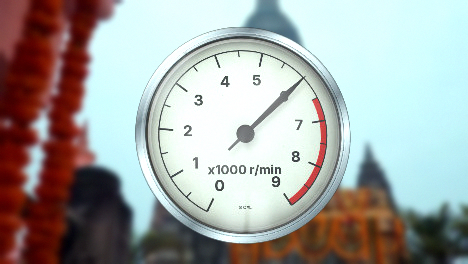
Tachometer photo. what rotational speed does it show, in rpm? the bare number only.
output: 6000
